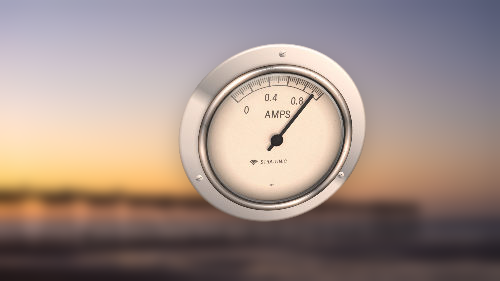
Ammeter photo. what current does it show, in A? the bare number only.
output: 0.9
